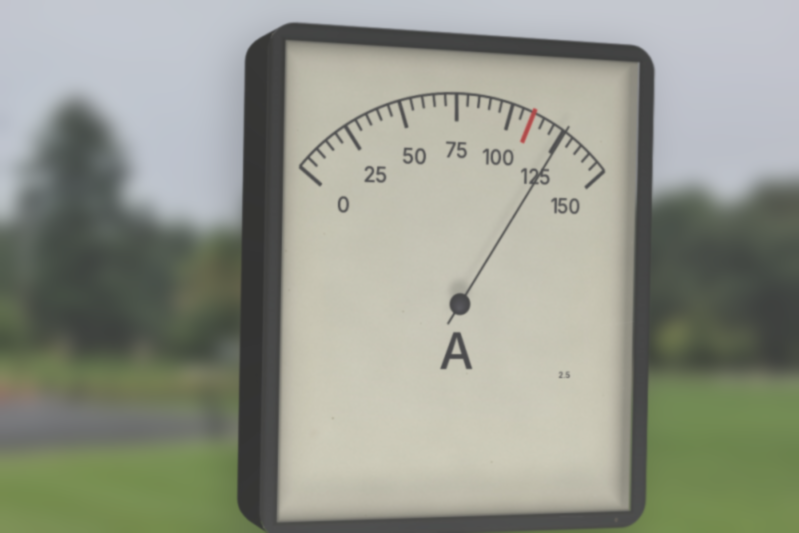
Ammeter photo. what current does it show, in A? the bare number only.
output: 125
